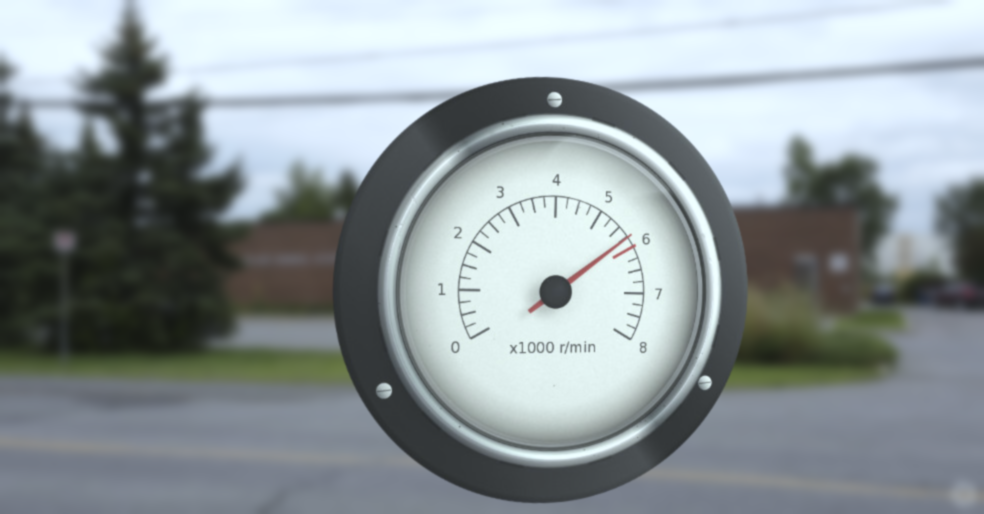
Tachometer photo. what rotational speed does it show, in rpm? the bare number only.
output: 5750
